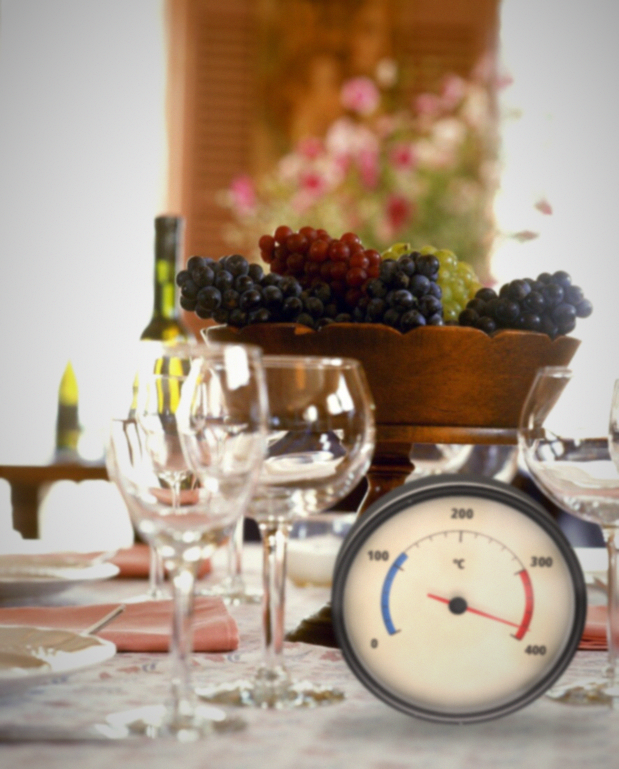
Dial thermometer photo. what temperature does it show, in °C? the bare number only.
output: 380
